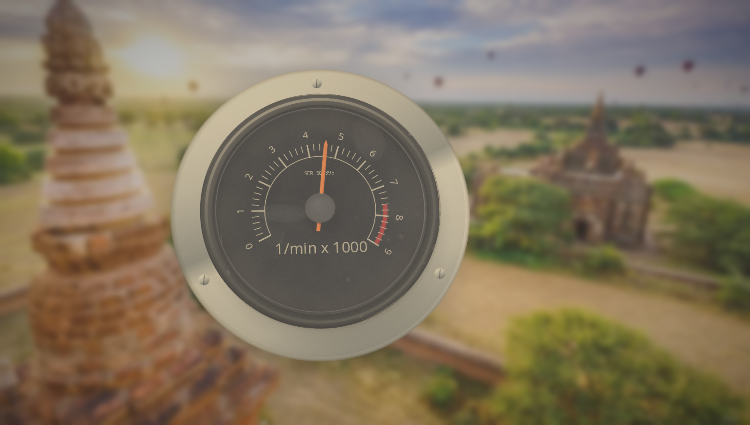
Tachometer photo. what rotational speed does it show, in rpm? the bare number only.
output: 4600
